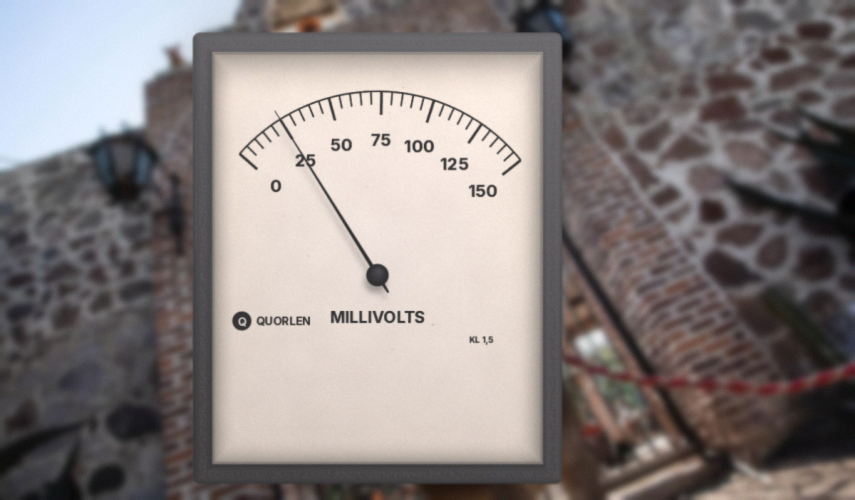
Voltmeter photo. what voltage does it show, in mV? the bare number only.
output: 25
